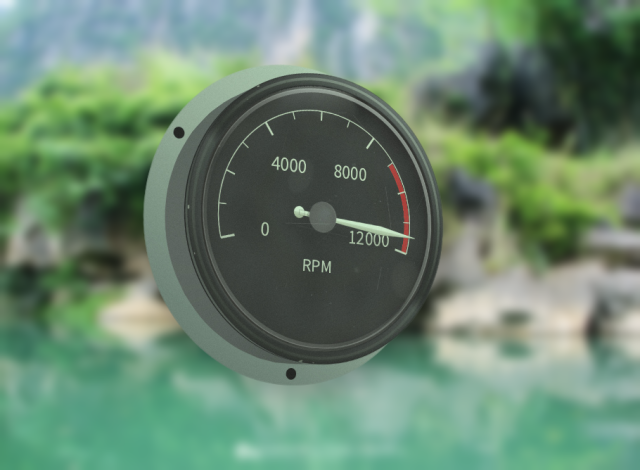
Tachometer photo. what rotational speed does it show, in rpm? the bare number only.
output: 11500
